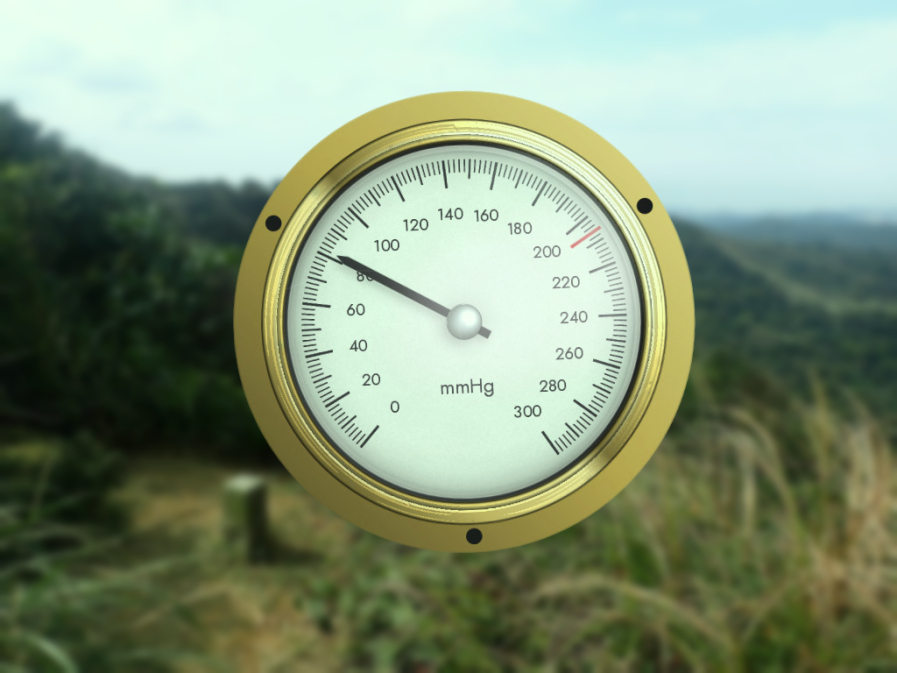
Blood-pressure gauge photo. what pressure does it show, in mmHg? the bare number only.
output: 82
